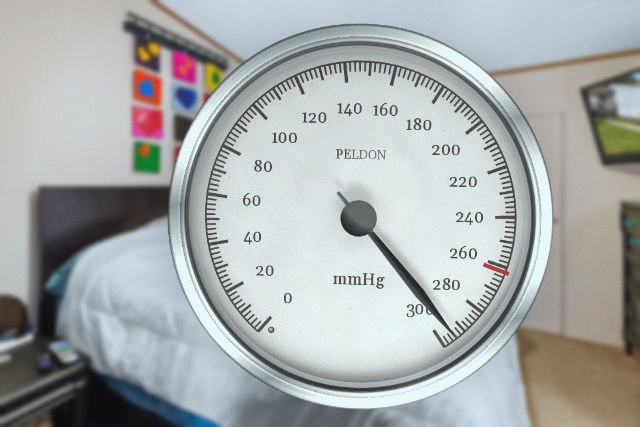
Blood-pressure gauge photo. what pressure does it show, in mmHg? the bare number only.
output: 294
